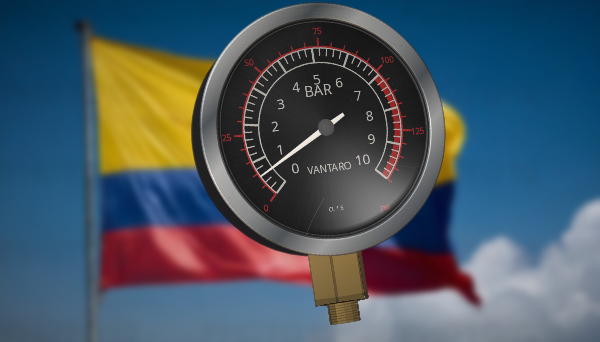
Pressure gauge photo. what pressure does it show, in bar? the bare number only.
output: 0.6
